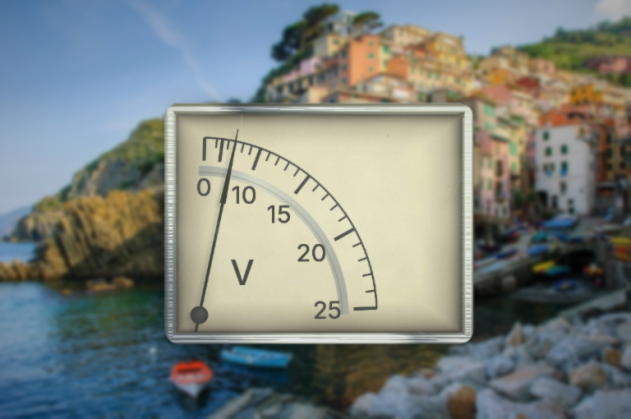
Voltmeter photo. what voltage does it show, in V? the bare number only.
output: 7
